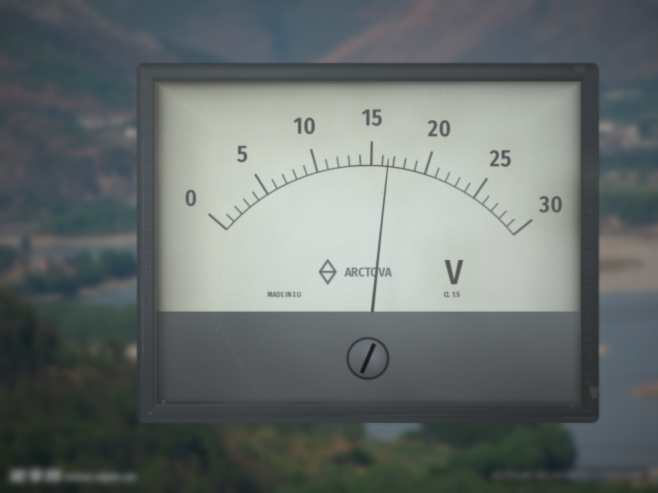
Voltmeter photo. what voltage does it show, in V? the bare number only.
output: 16.5
